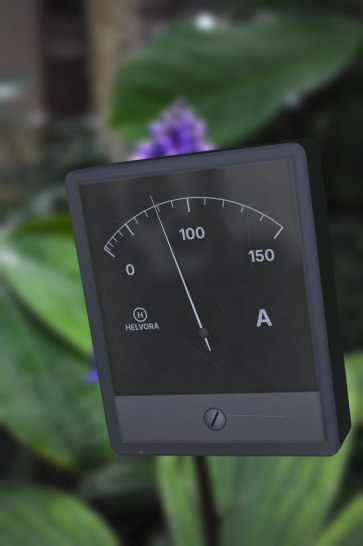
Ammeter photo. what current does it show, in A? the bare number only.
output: 80
